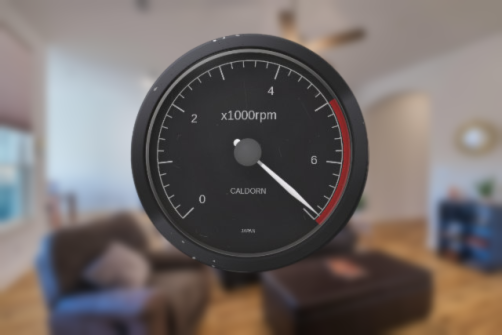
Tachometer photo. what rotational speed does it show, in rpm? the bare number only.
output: 6900
